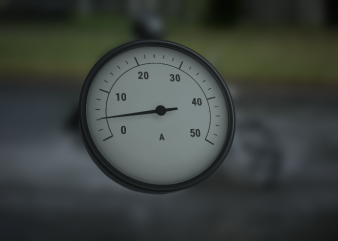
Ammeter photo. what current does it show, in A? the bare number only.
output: 4
